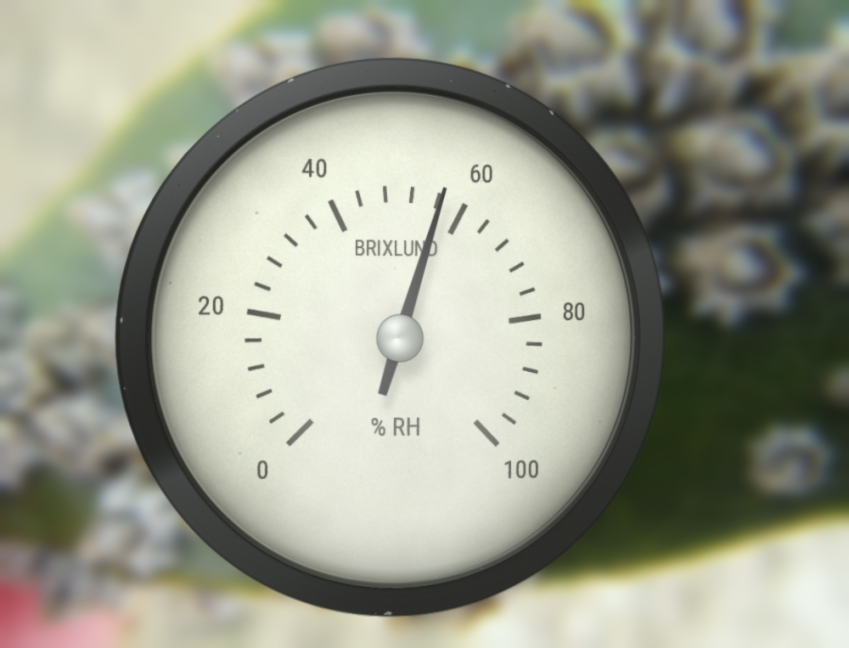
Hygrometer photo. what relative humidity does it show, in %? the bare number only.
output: 56
